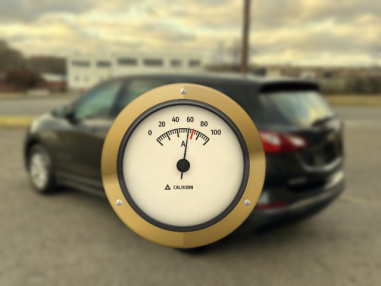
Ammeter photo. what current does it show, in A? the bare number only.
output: 60
